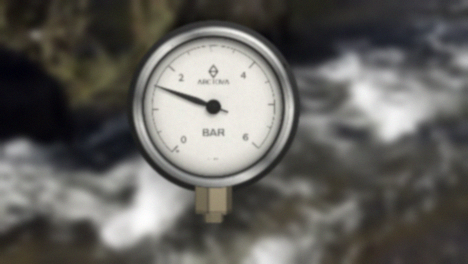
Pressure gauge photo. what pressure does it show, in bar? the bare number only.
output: 1.5
